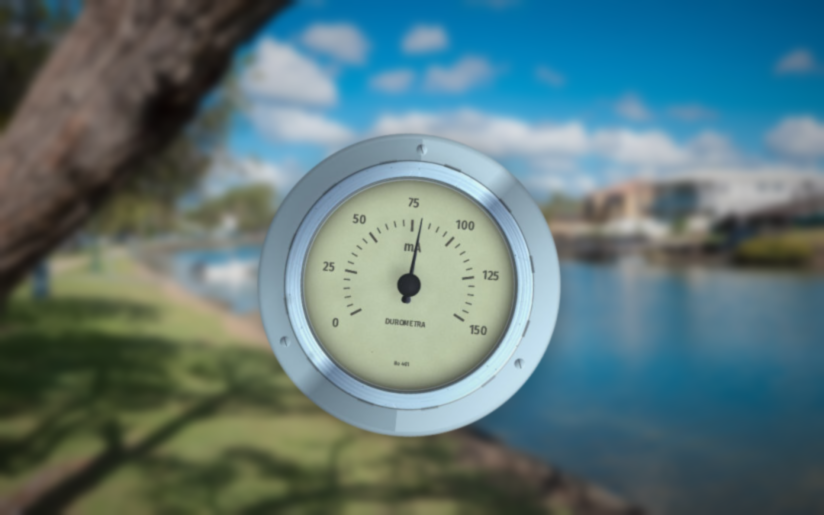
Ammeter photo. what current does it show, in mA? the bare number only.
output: 80
